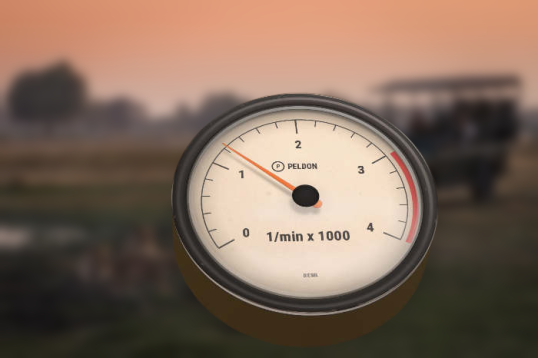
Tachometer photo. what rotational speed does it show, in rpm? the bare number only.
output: 1200
